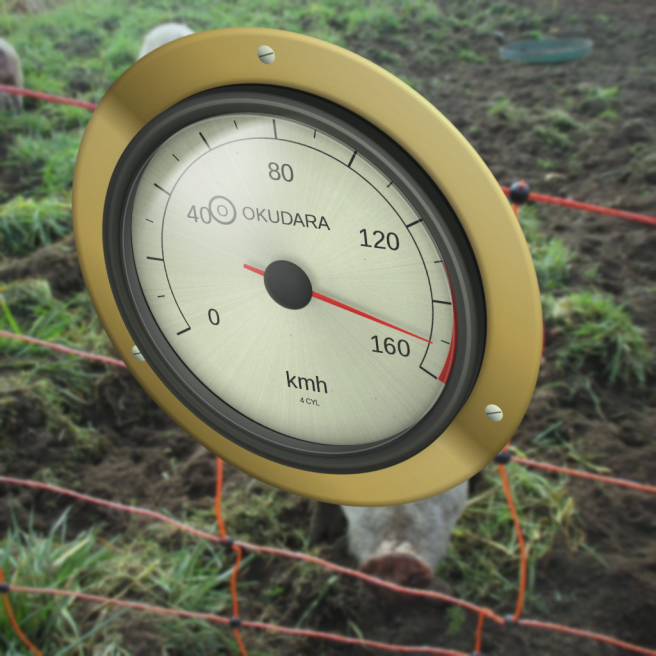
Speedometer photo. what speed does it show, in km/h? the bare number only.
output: 150
